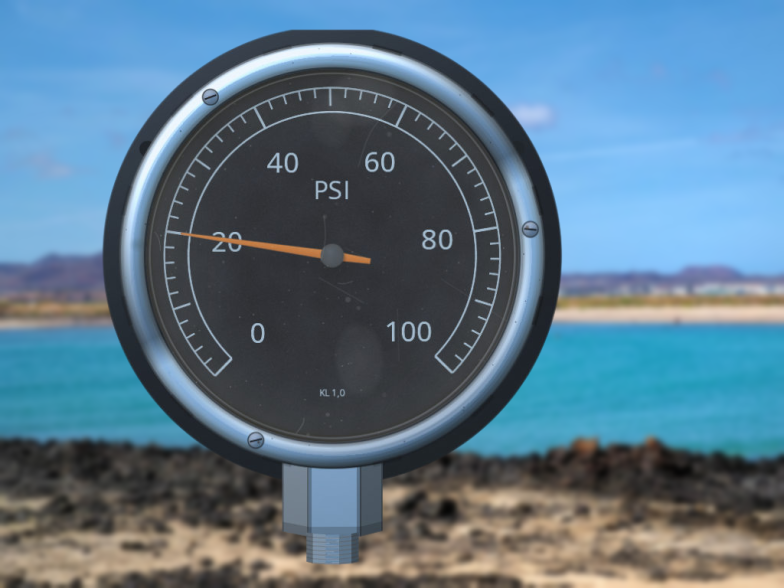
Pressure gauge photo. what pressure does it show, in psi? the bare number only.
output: 20
